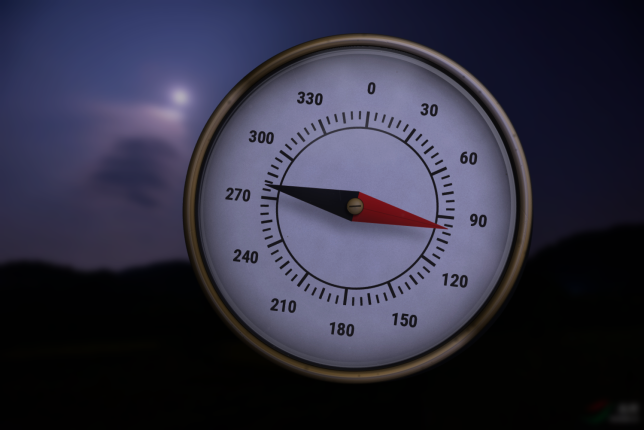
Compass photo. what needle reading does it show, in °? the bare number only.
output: 97.5
